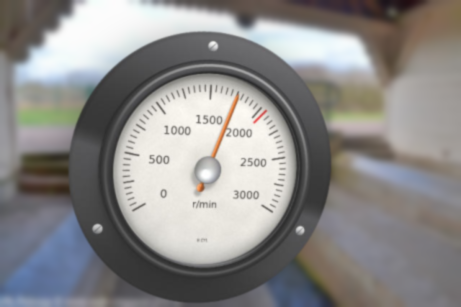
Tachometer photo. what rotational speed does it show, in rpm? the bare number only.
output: 1750
